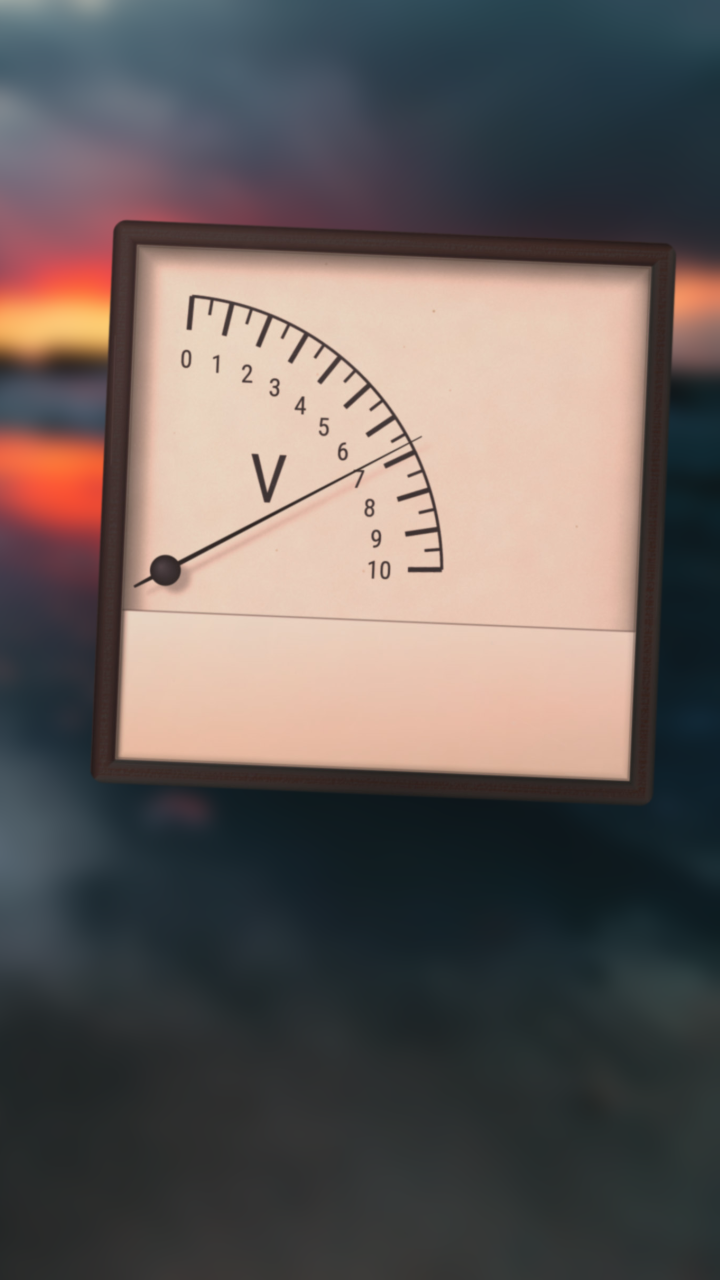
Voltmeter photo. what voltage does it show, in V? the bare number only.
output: 6.75
